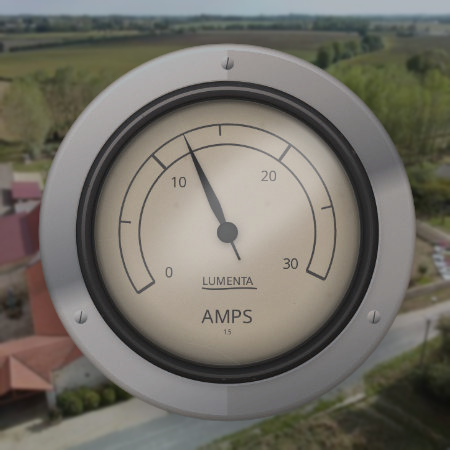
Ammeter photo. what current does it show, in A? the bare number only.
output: 12.5
